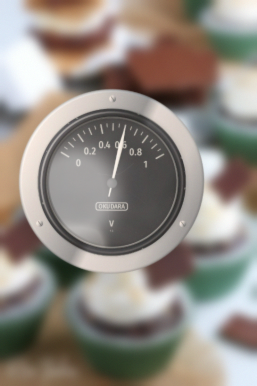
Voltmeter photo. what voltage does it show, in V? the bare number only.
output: 0.6
